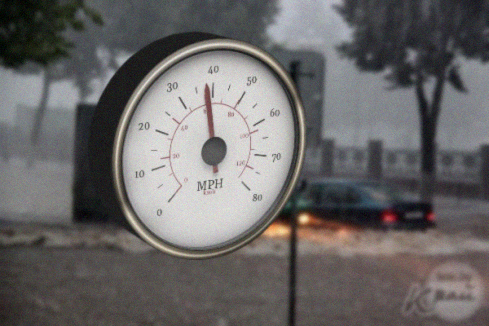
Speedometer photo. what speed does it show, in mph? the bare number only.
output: 37.5
